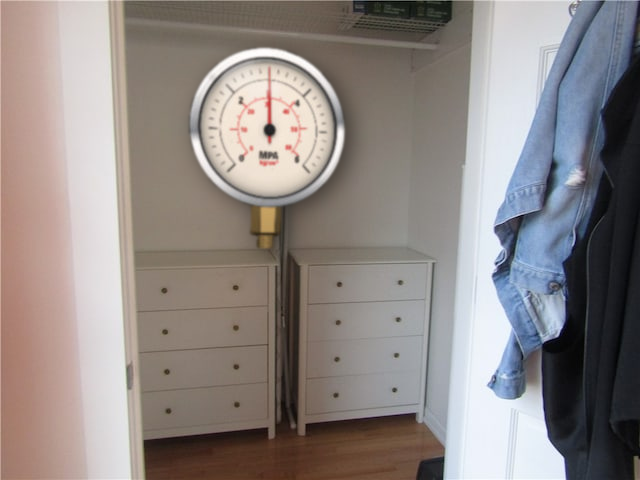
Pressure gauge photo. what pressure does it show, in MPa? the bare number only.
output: 3
